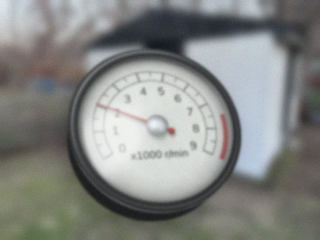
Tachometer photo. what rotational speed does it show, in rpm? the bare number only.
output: 2000
